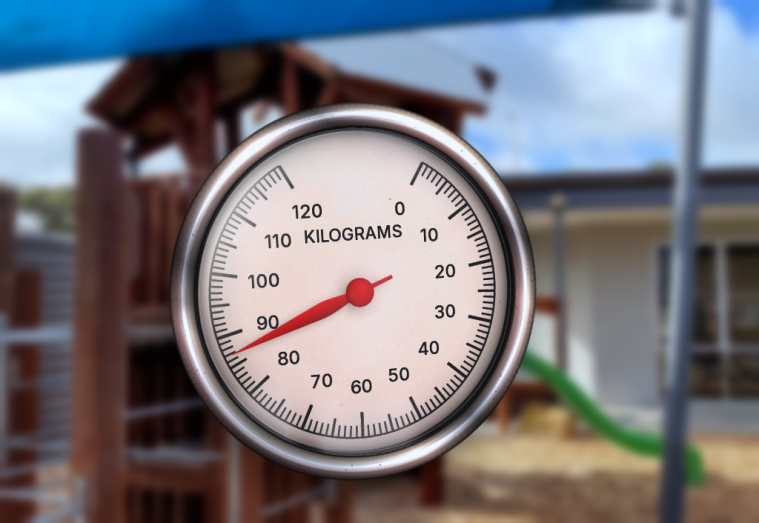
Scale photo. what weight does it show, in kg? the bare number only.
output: 87
